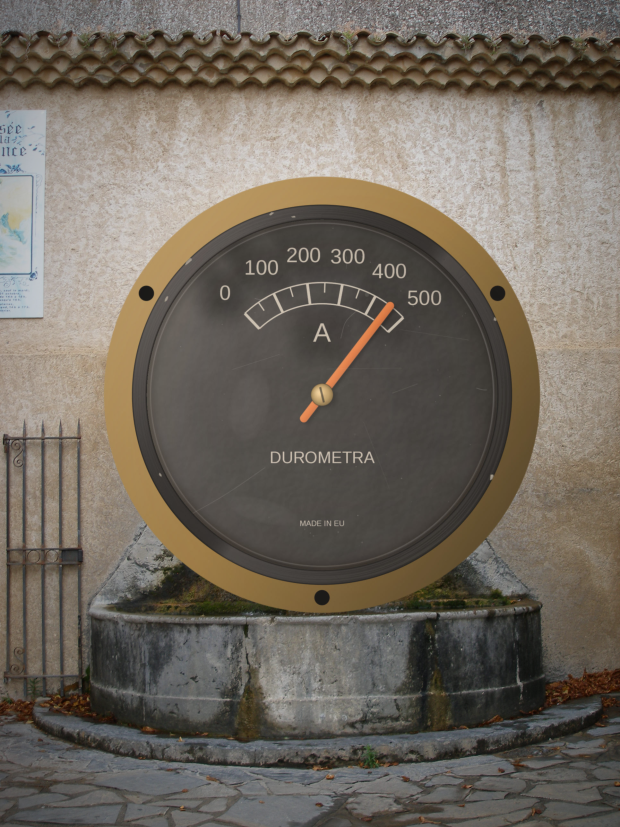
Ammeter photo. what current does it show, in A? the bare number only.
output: 450
